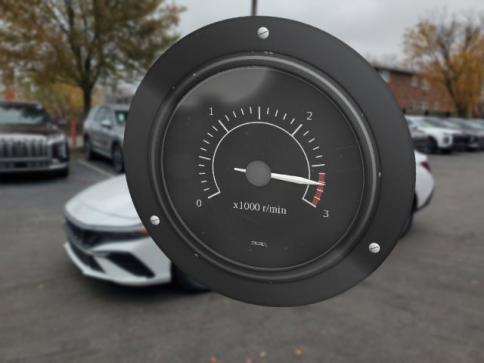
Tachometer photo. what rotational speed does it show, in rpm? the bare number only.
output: 2700
